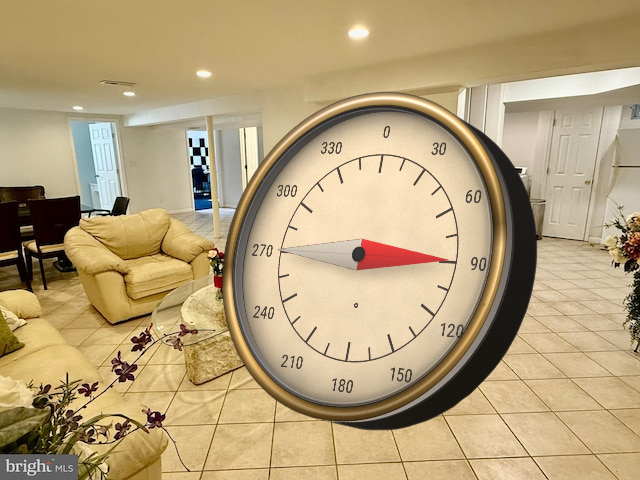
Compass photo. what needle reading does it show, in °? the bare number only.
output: 90
